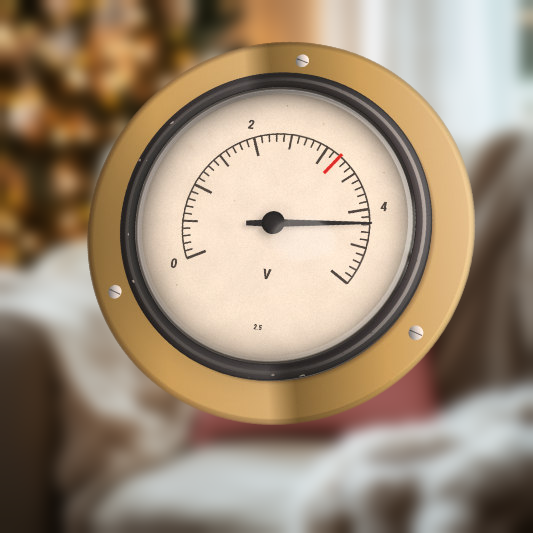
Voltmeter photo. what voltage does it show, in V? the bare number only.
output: 4.2
